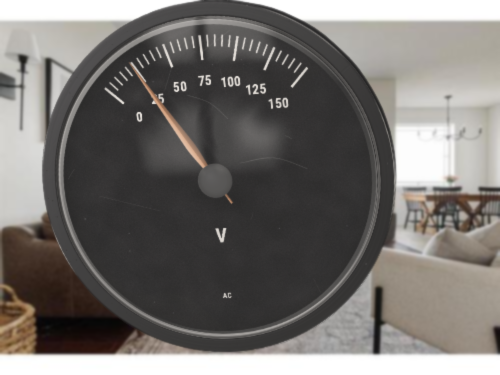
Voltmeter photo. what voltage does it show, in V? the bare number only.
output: 25
